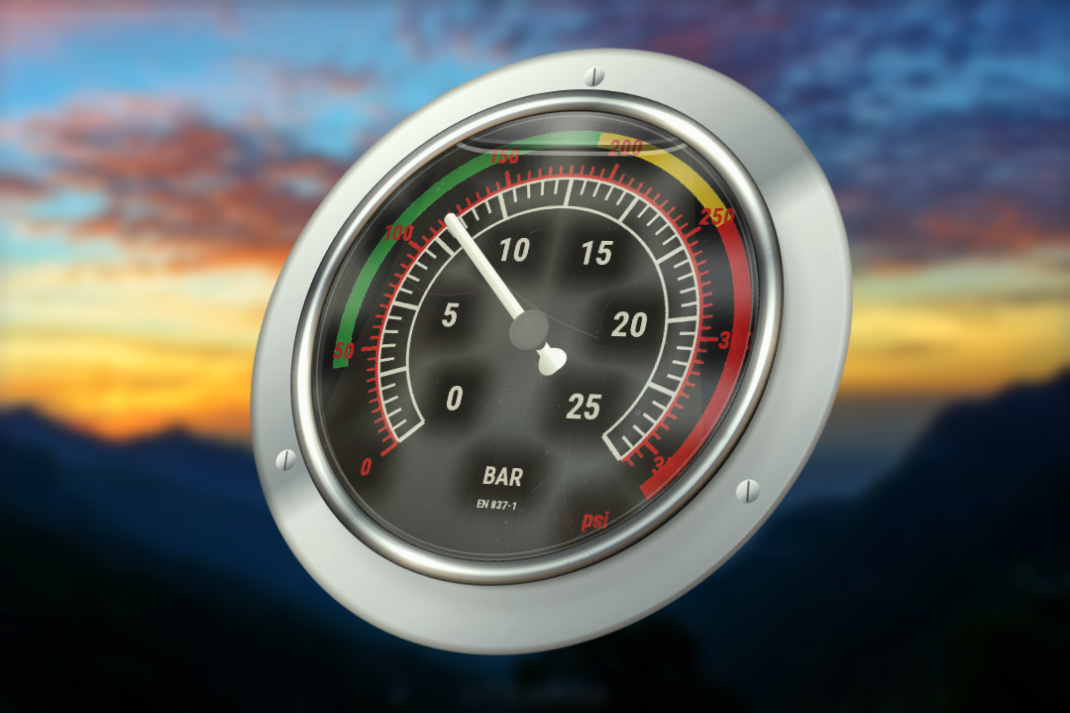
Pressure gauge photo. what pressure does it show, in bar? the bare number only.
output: 8.25
